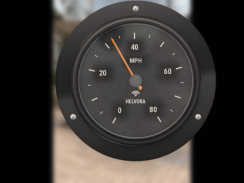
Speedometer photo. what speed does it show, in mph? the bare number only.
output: 32.5
